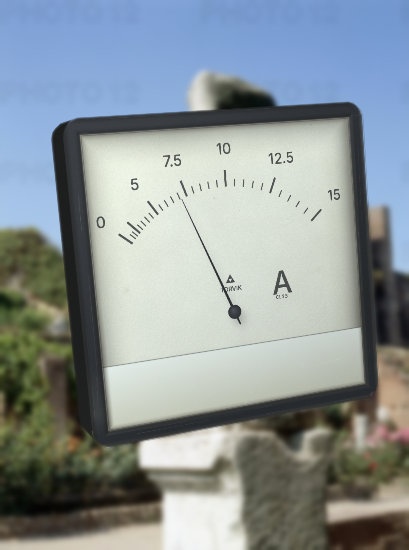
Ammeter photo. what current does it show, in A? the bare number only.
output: 7
